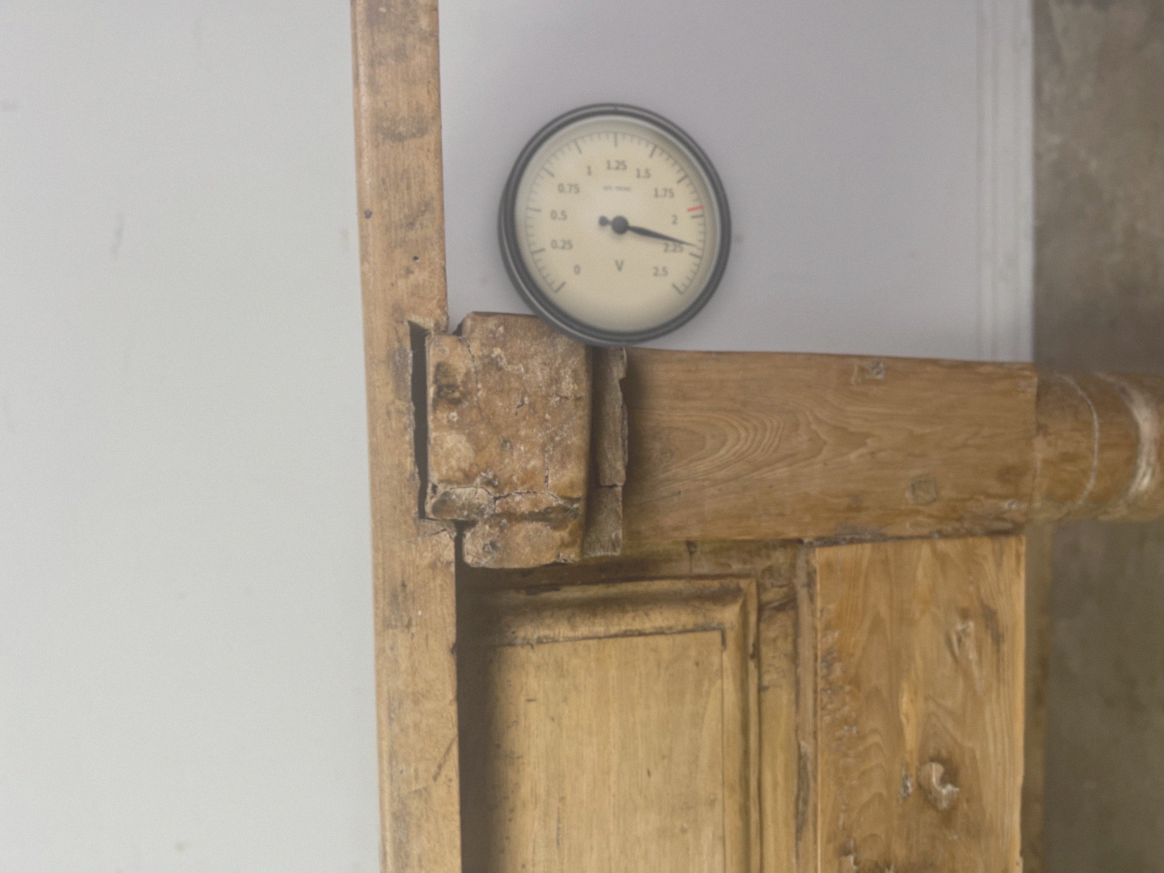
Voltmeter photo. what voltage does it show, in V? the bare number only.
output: 2.2
